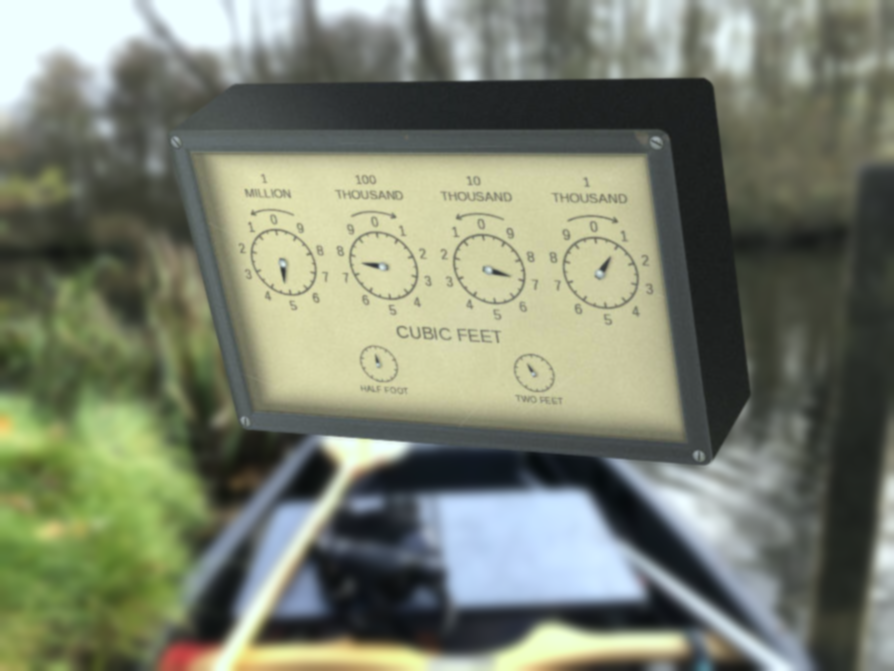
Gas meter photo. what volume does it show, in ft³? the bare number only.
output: 477100
